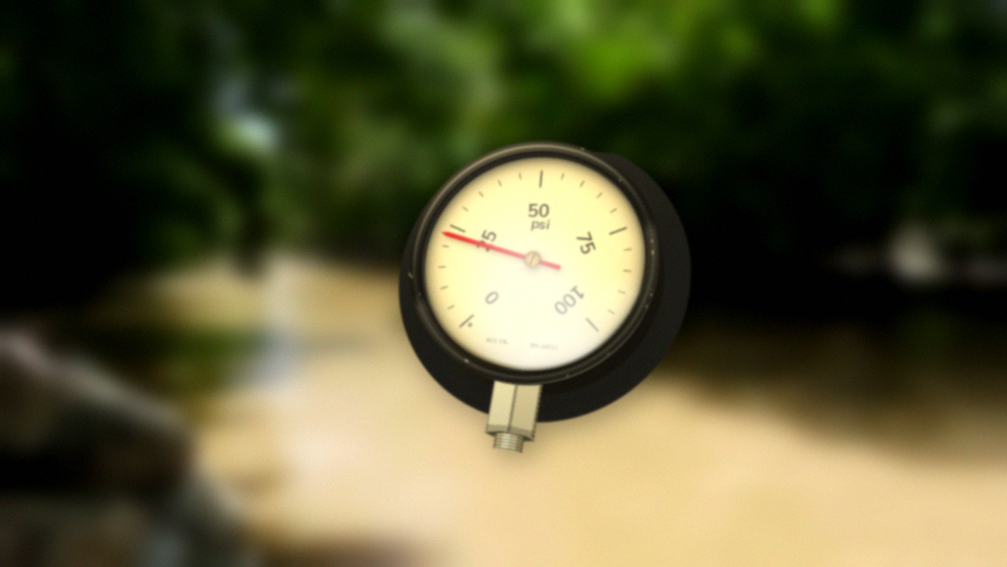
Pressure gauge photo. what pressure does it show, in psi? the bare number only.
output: 22.5
